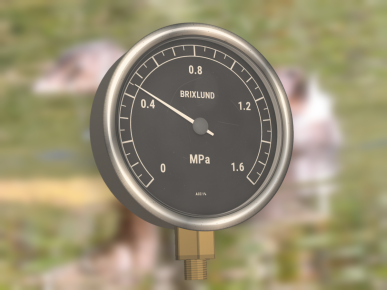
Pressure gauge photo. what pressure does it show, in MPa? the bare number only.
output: 0.45
